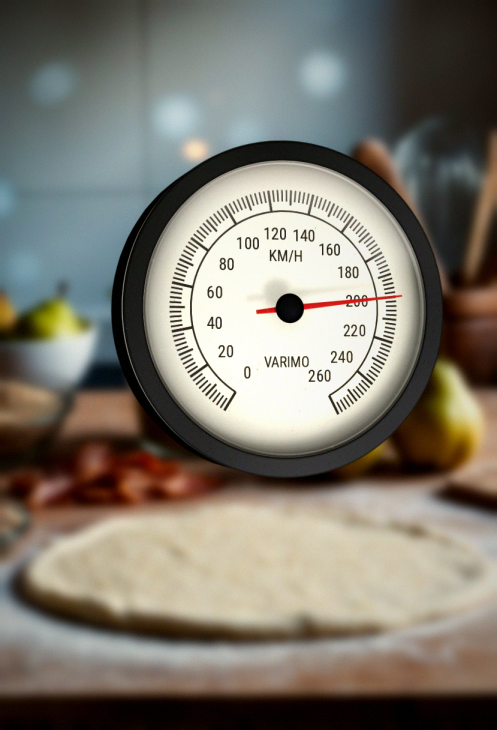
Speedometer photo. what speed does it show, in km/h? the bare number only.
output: 200
